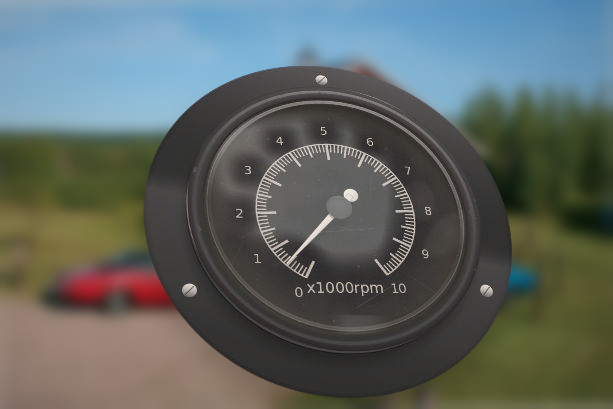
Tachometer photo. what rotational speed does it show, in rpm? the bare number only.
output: 500
